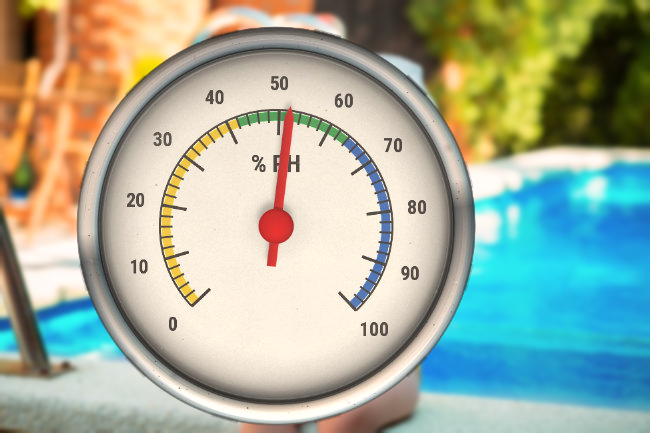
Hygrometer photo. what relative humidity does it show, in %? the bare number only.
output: 52
